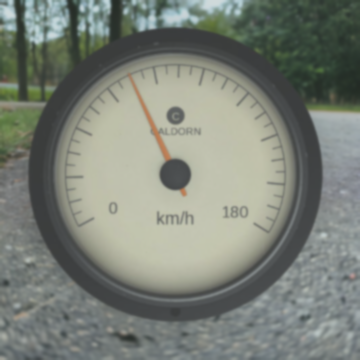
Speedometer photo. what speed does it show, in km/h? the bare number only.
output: 70
